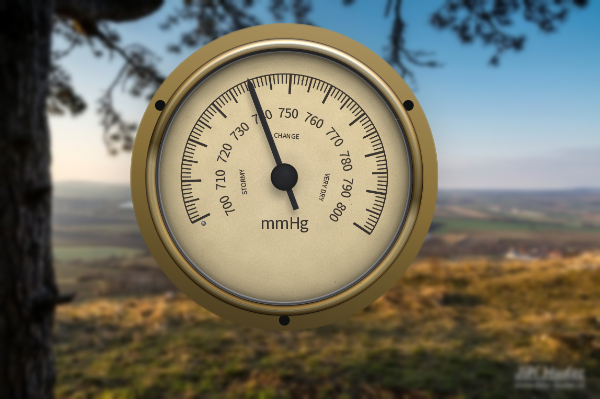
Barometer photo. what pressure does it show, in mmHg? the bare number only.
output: 740
